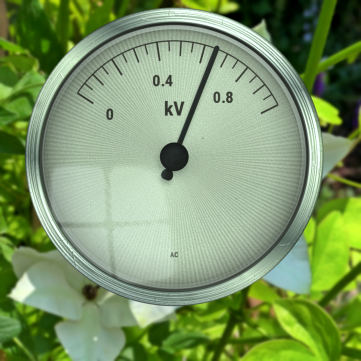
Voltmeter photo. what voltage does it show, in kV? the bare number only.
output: 0.65
